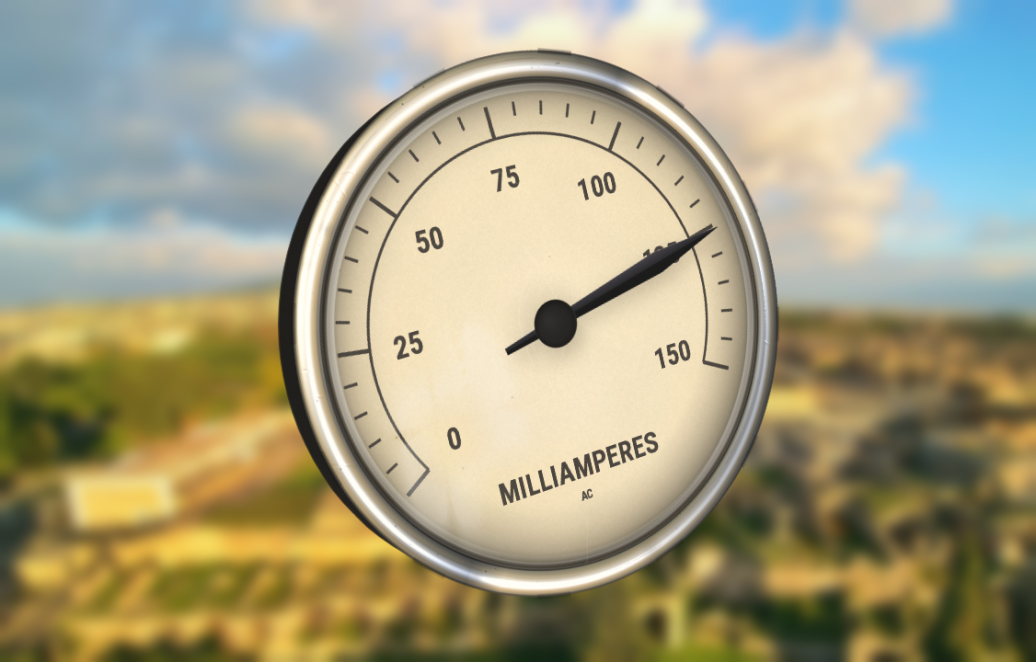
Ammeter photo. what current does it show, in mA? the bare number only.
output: 125
